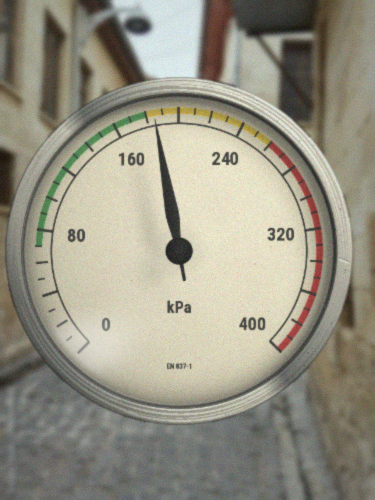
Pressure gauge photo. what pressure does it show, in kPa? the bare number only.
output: 185
